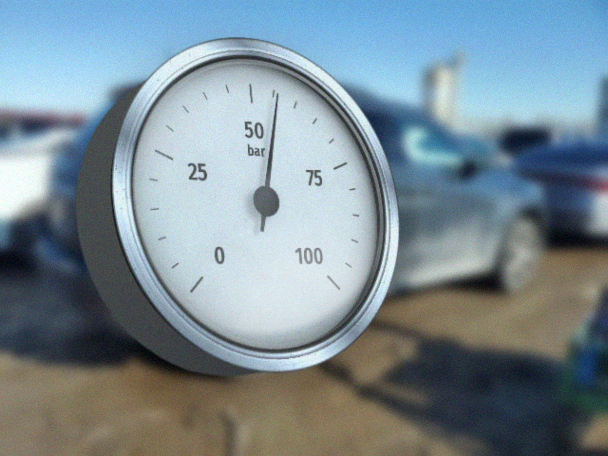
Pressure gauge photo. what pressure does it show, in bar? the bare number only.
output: 55
